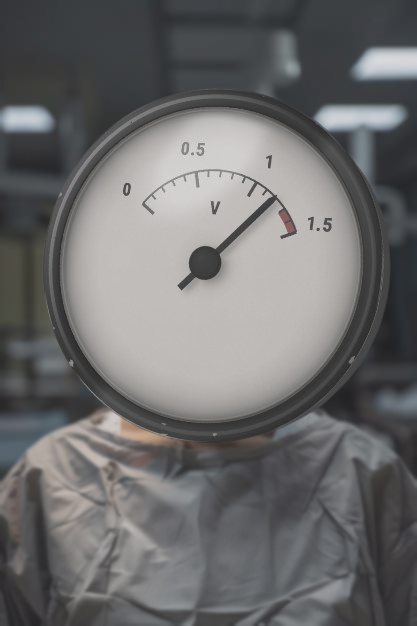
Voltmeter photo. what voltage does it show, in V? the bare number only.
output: 1.2
